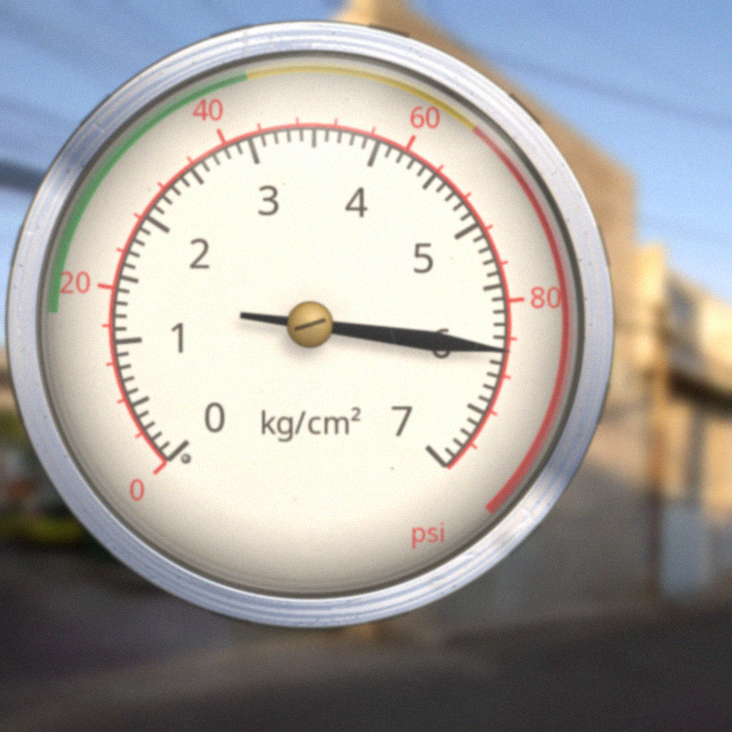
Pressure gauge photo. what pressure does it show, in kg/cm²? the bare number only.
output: 6
